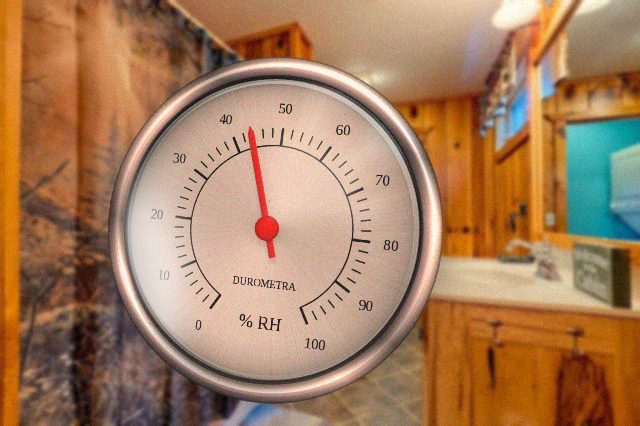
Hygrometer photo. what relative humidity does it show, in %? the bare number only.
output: 44
